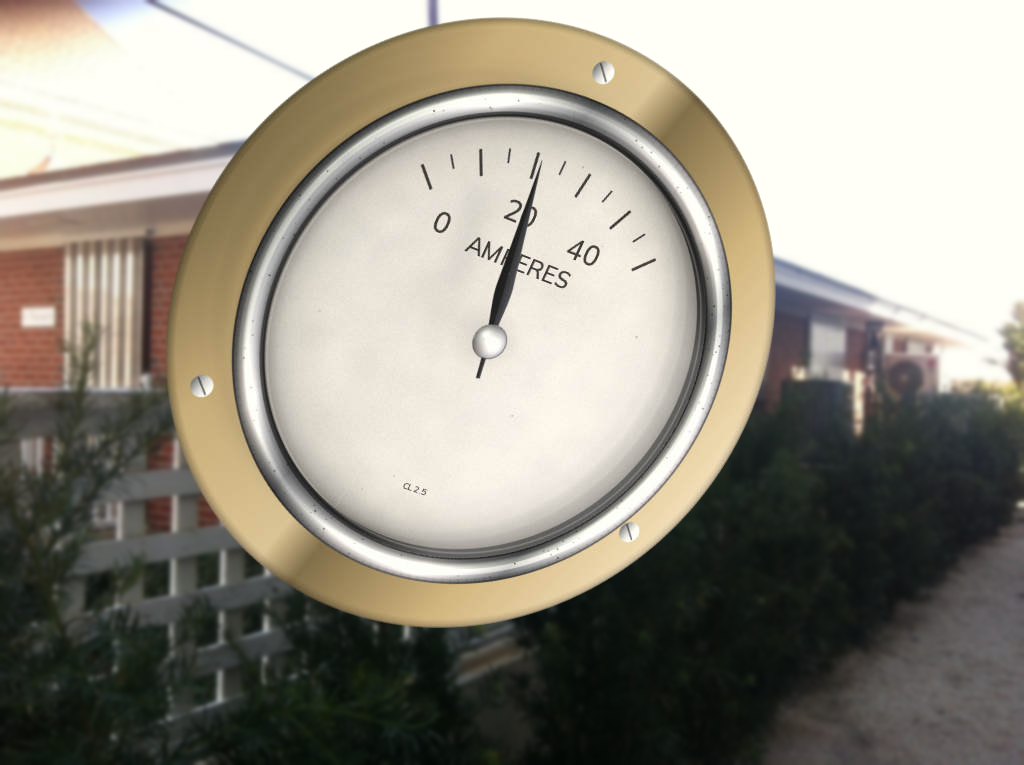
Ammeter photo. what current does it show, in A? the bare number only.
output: 20
